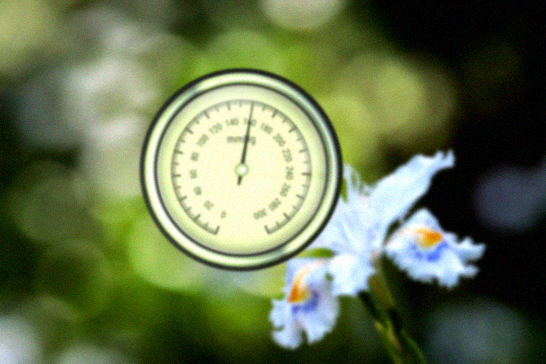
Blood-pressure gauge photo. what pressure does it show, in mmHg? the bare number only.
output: 160
